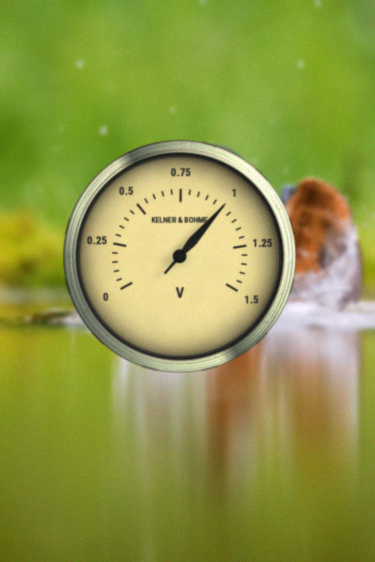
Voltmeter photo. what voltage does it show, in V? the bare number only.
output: 1
